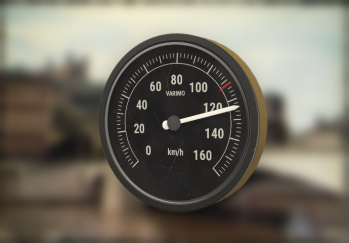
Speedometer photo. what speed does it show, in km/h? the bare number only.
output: 124
